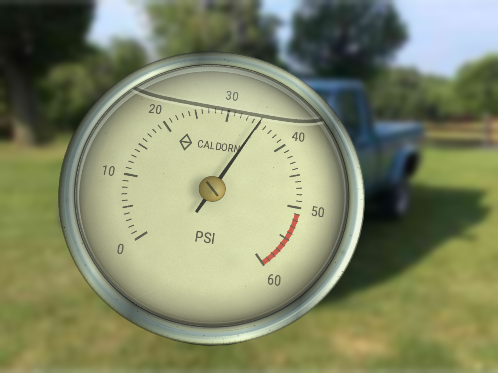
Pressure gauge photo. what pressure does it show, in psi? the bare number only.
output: 35
